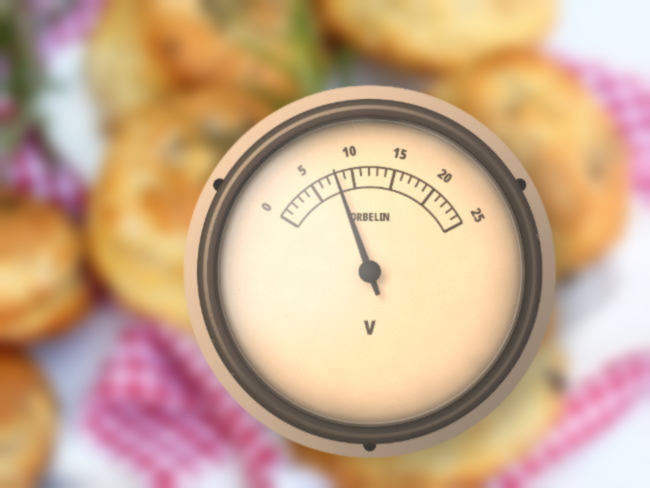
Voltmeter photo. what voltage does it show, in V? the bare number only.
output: 8
